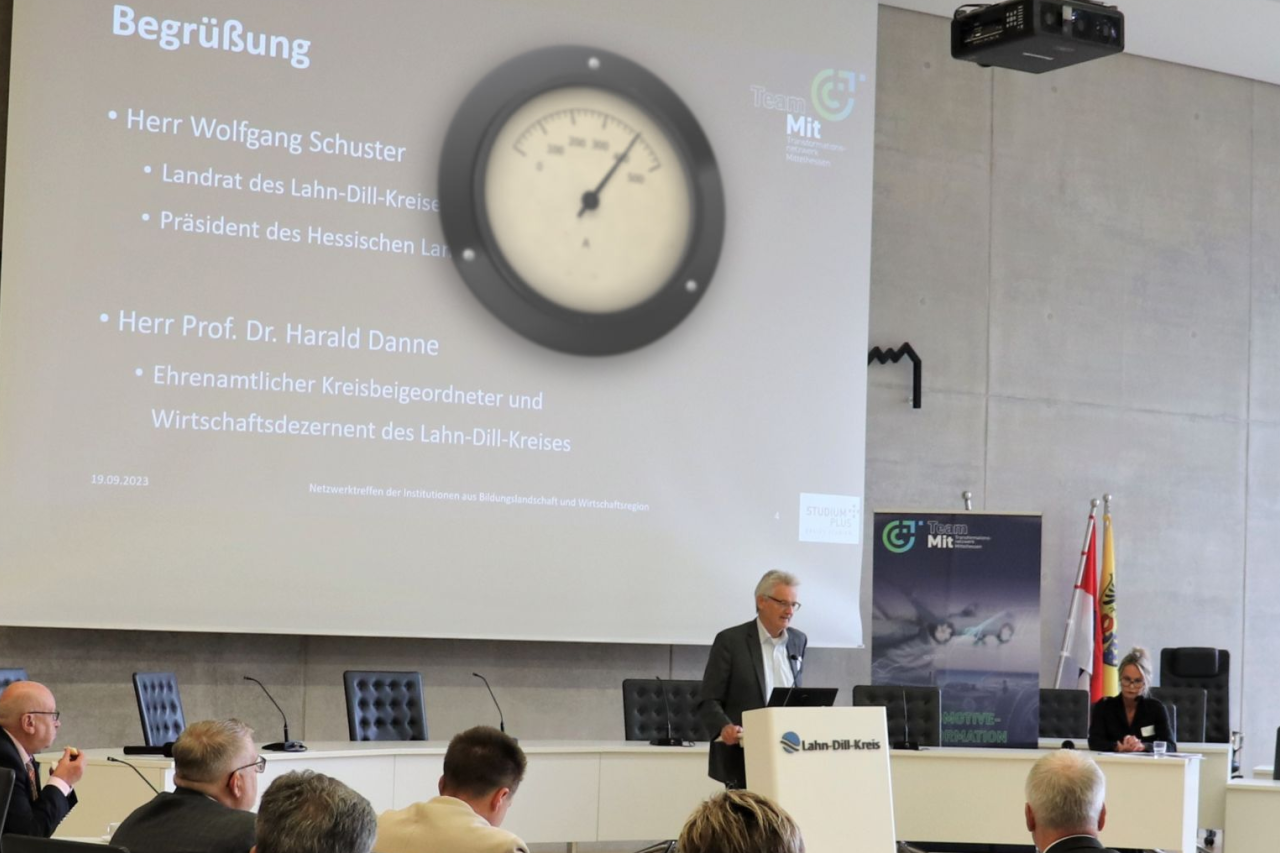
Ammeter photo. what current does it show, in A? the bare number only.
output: 400
